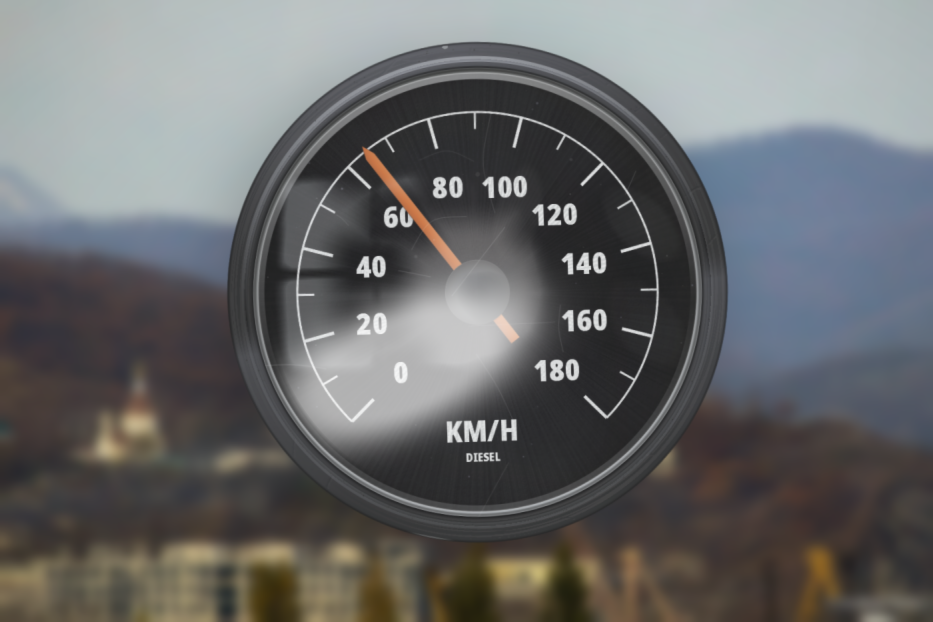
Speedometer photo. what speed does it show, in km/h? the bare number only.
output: 65
